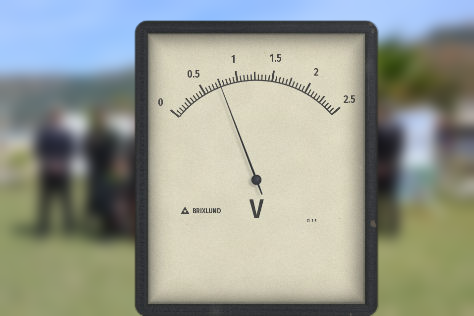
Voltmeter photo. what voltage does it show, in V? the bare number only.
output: 0.75
